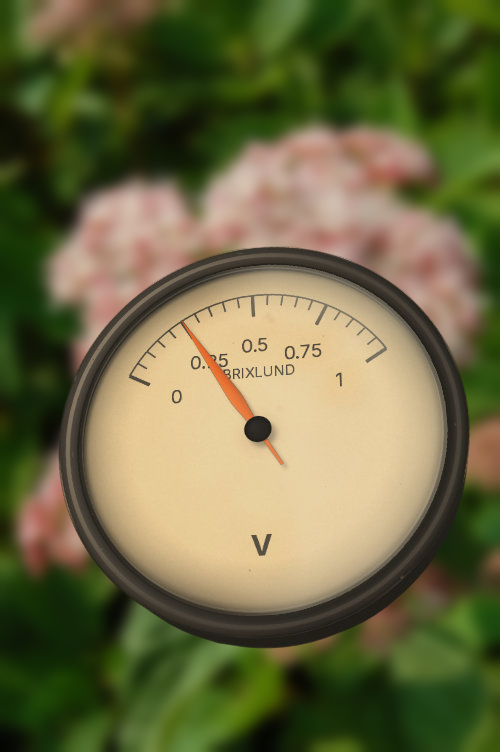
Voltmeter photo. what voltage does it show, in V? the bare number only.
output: 0.25
